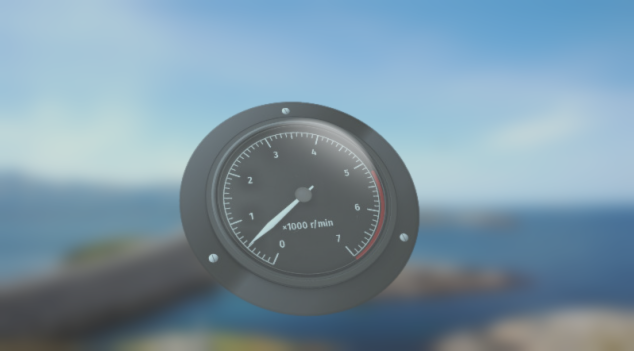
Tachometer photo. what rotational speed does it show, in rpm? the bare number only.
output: 500
